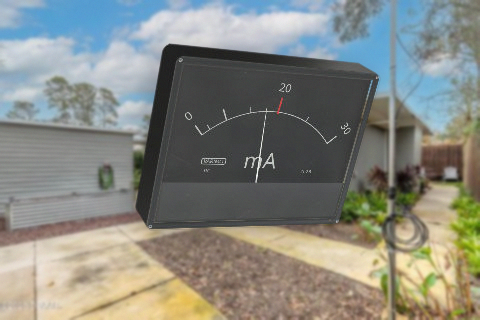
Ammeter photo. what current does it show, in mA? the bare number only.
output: 17.5
